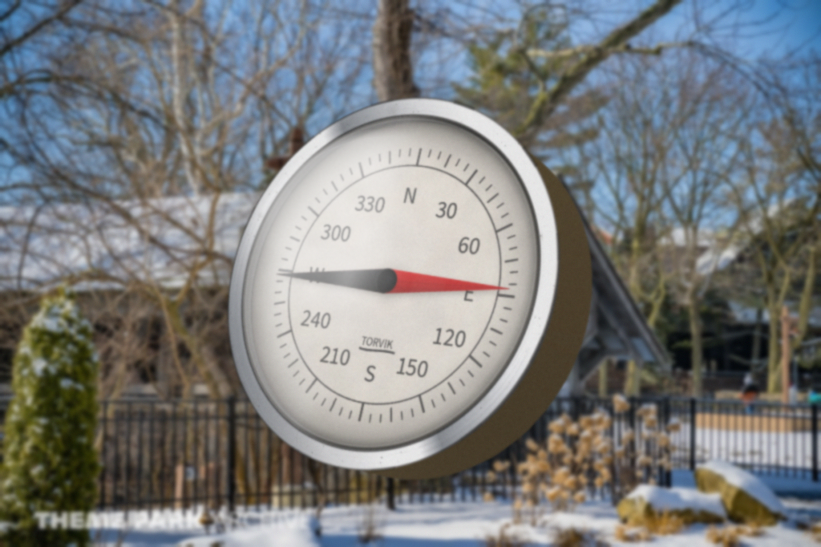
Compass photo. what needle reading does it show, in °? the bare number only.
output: 87.5
